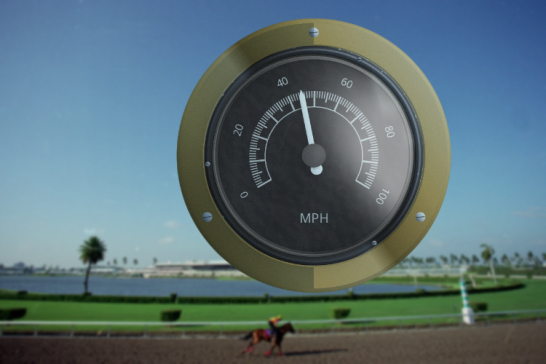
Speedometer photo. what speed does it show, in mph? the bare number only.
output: 45
